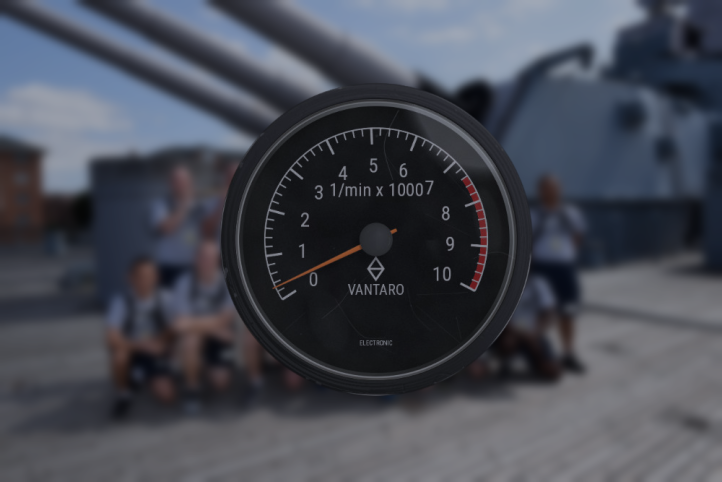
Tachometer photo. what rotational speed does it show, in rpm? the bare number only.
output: 300
